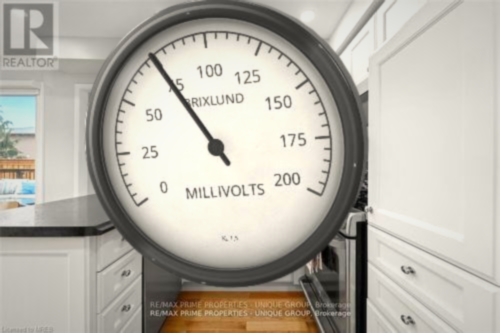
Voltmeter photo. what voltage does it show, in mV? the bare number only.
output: 75
